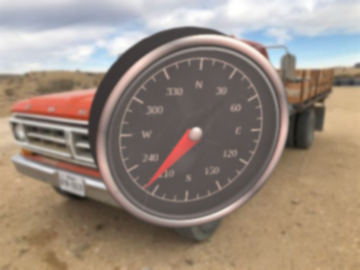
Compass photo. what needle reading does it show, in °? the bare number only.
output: 220
